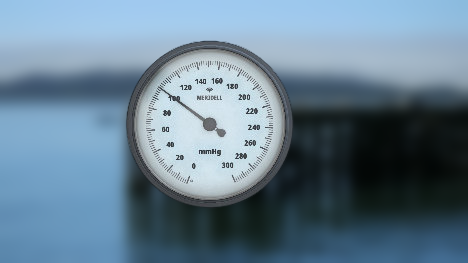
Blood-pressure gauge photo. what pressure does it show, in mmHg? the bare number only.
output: 100
